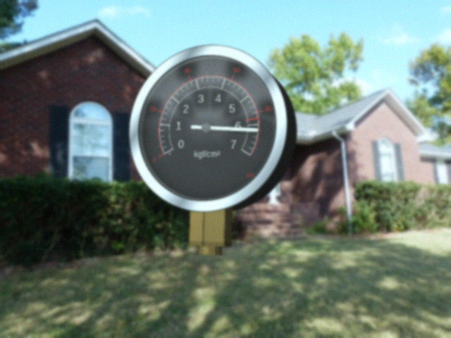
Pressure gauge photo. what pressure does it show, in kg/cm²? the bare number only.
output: 6.2
